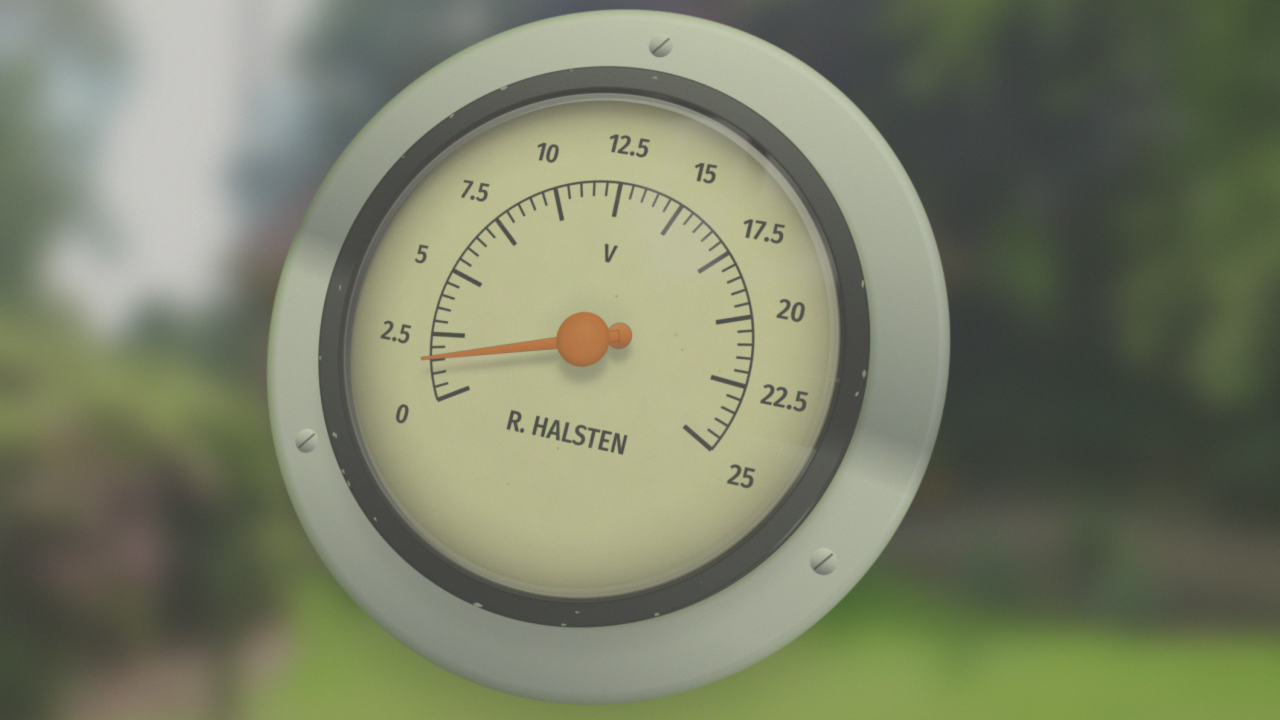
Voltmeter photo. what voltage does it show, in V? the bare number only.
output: 1.5
